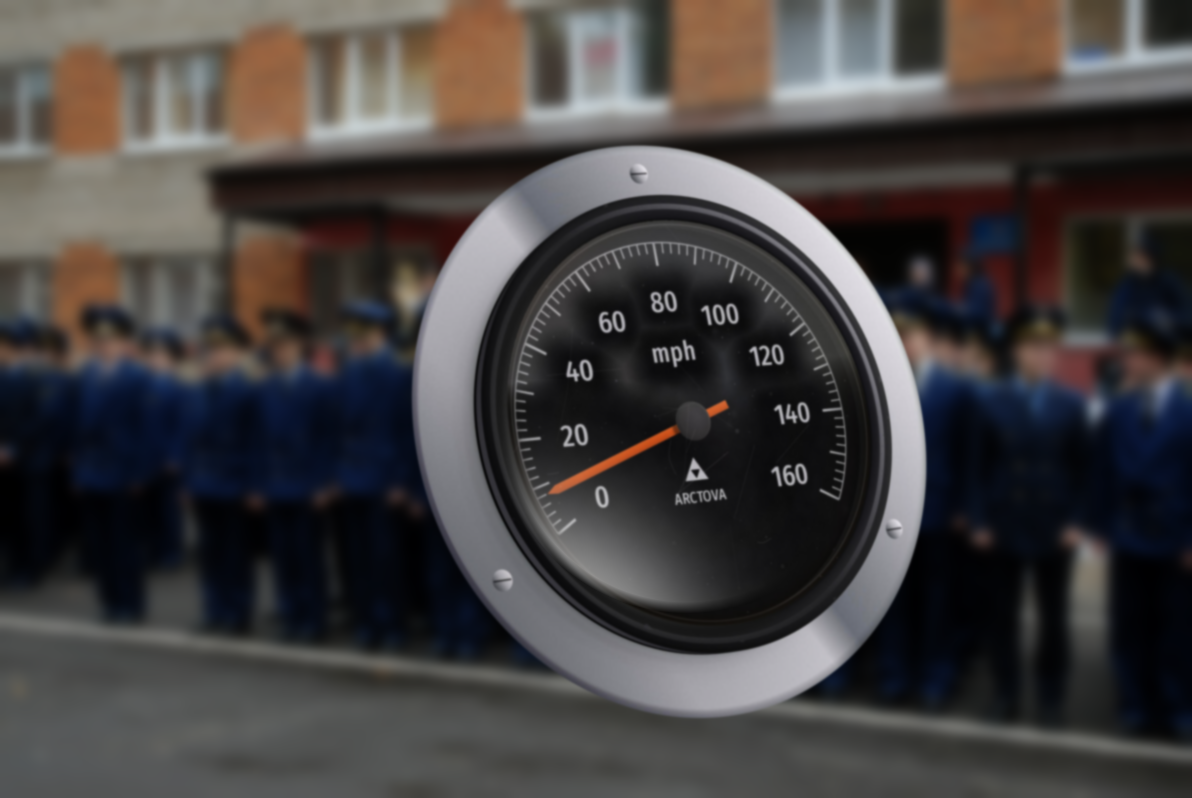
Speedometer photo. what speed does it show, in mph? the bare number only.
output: 8
